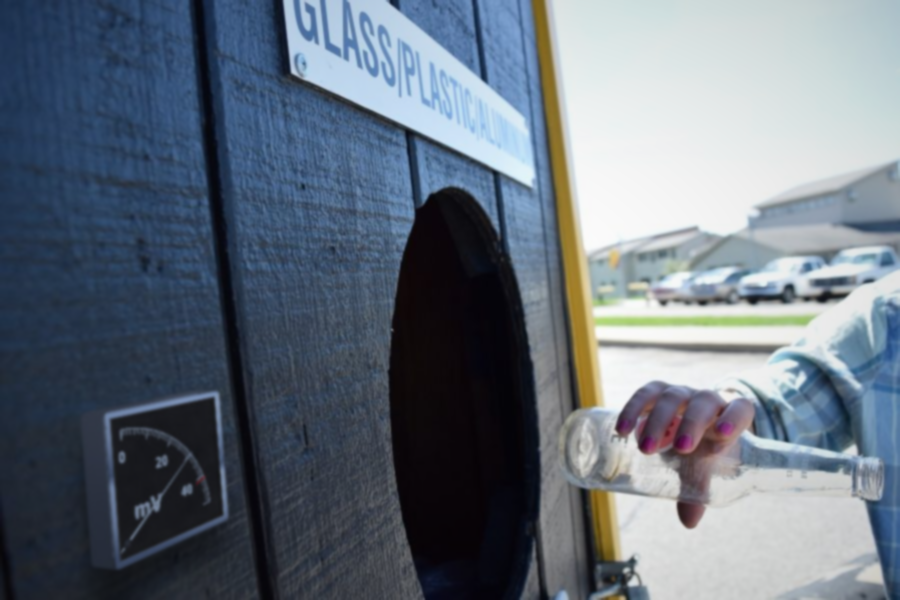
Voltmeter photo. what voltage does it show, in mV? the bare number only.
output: 30
